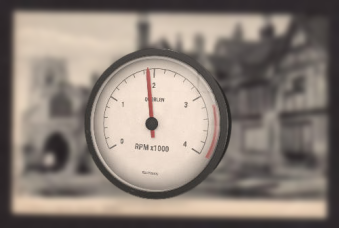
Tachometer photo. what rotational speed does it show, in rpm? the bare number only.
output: 1900
